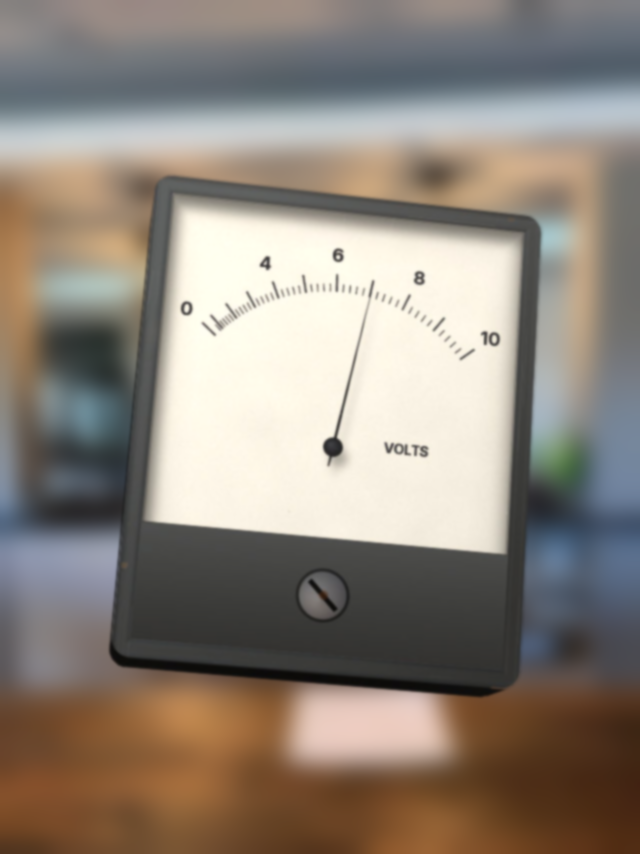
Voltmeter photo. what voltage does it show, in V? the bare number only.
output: 7
